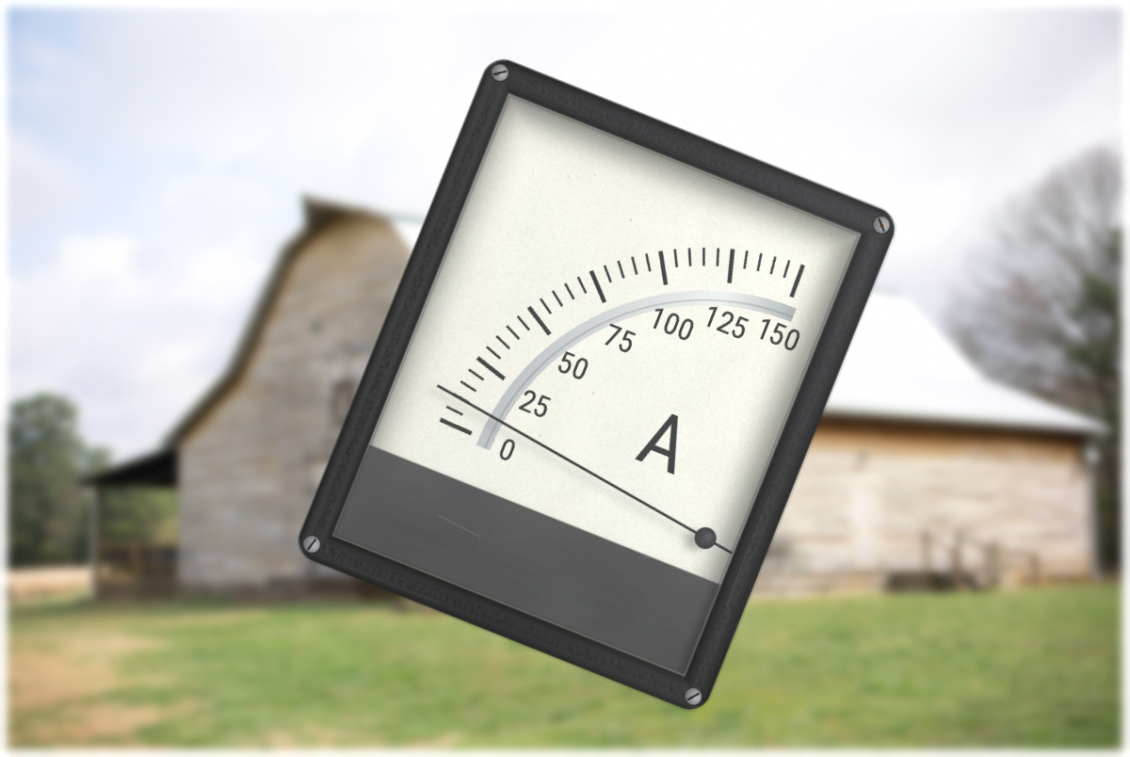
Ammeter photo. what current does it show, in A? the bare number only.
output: 10
